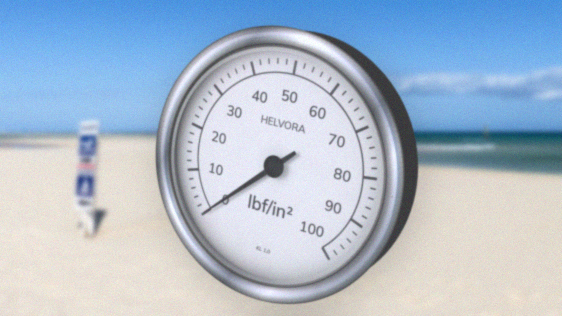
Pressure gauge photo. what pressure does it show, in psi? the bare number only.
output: 0
